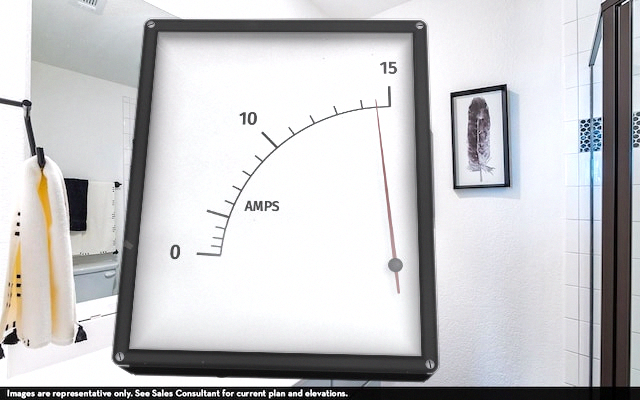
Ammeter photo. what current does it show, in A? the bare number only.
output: 14.5
